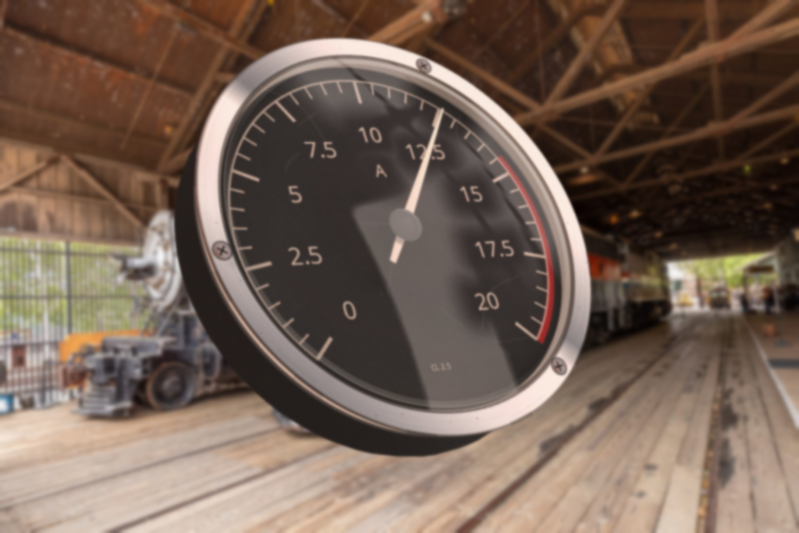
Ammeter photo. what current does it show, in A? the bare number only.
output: 12.5
